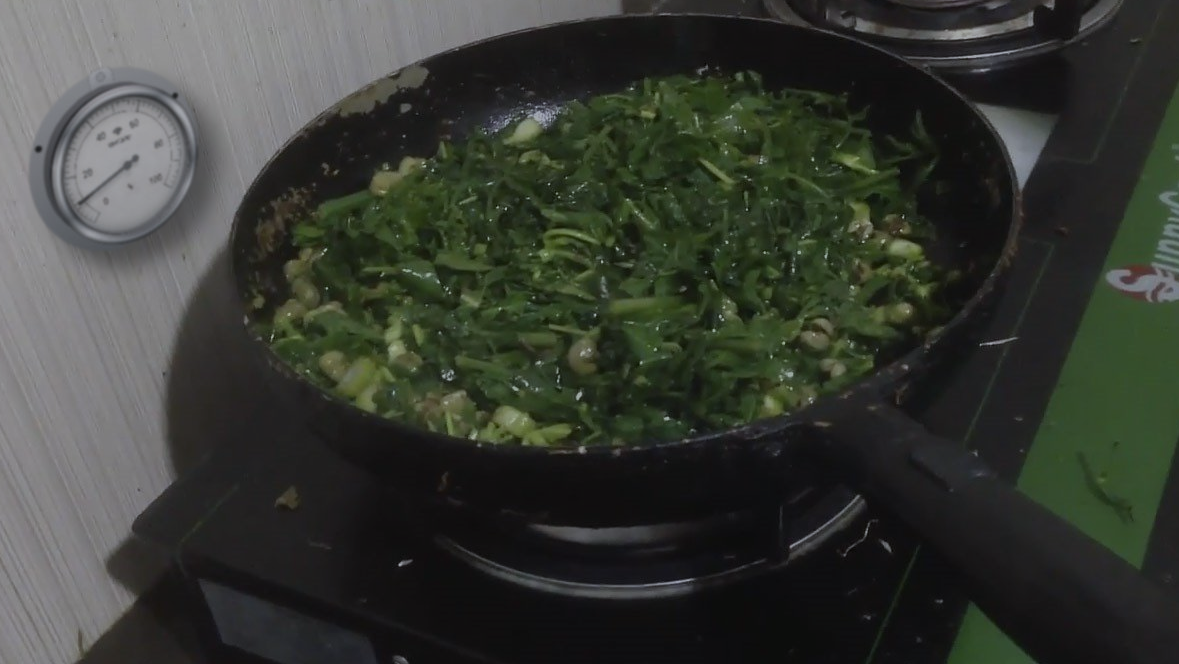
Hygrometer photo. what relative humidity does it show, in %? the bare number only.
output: 10
